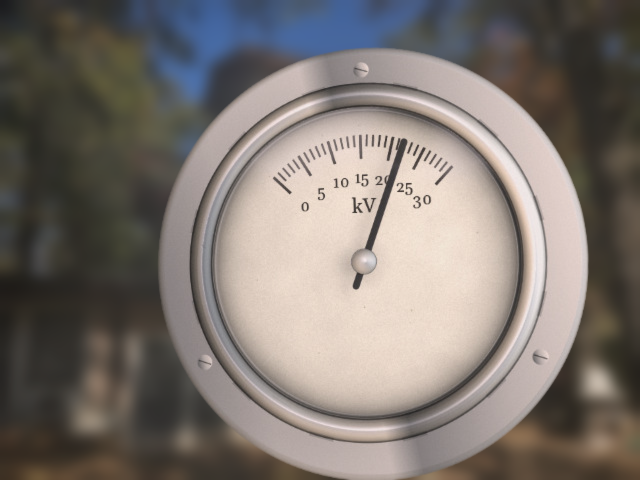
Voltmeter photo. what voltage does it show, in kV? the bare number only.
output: 22
